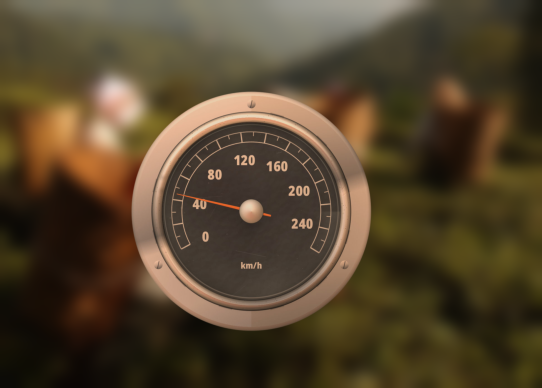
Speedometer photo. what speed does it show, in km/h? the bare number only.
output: 45
